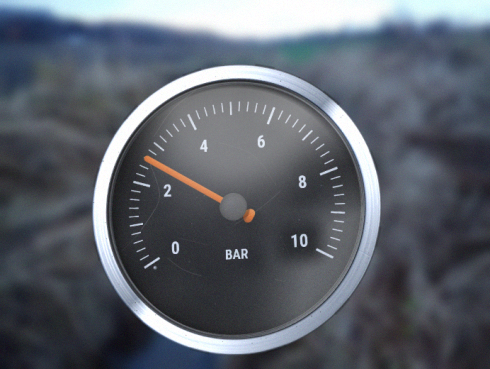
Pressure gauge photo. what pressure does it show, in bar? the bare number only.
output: 2.6
